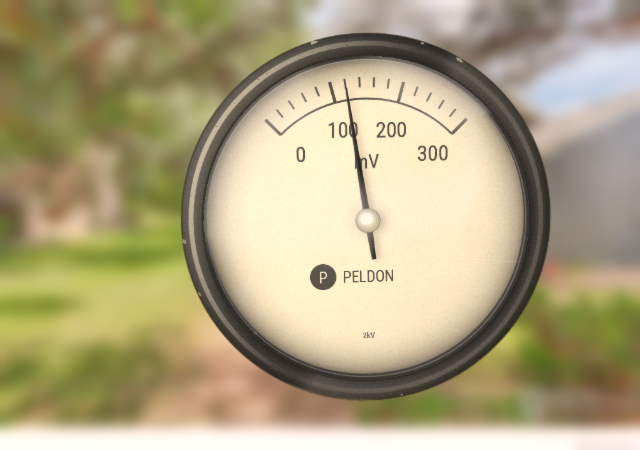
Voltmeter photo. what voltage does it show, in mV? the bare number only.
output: 120
